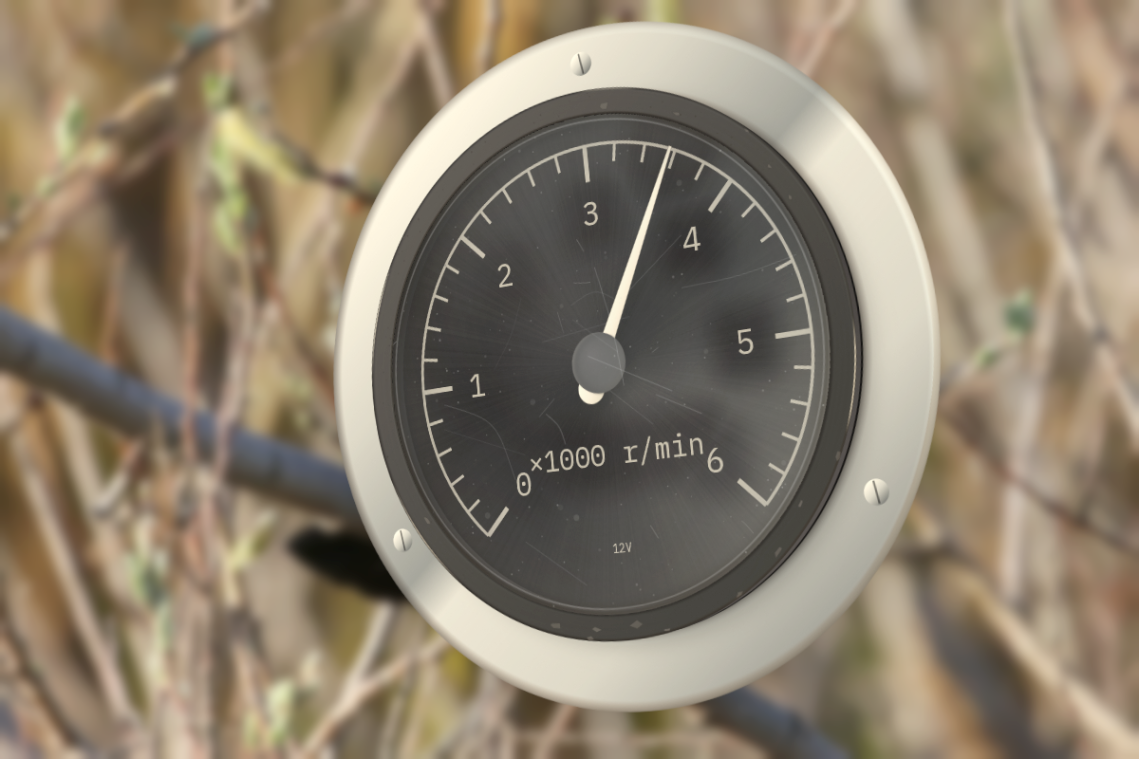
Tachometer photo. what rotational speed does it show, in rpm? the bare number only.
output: 3600
